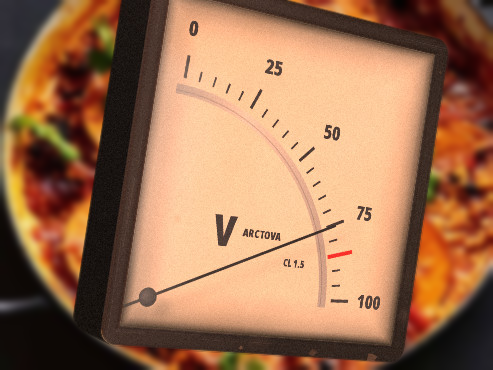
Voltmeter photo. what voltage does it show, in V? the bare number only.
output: 75
